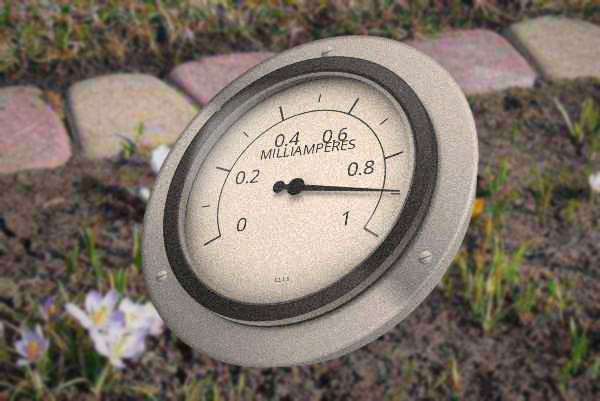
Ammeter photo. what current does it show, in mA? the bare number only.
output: 0.9
